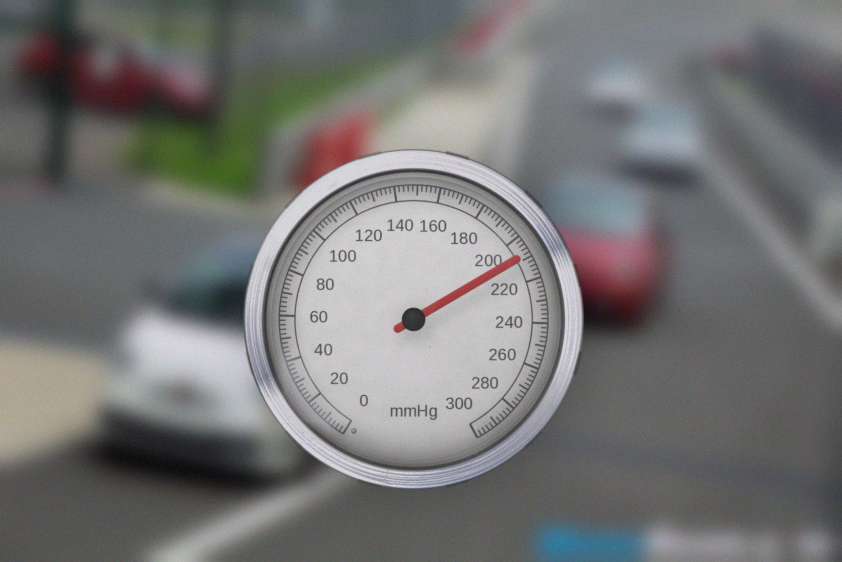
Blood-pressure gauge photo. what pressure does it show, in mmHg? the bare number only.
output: 208
